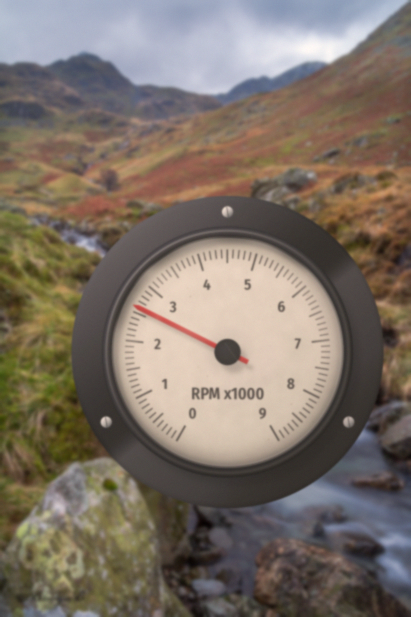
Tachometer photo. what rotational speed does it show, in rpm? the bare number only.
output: 2600
